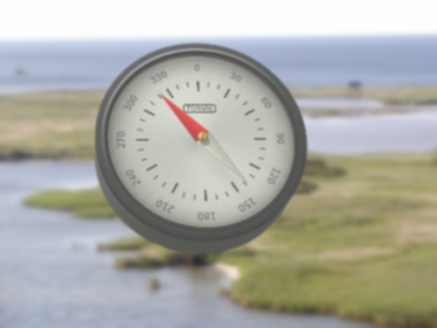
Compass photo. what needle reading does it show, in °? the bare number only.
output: 320
